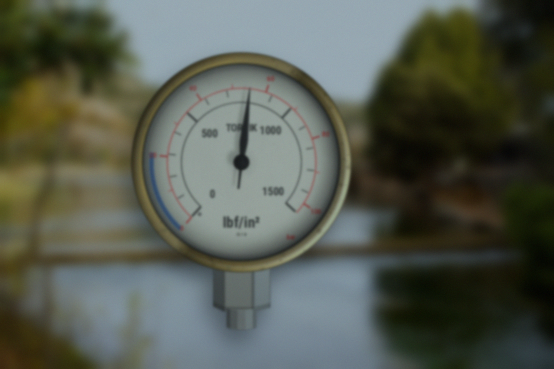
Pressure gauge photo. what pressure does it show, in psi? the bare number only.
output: 800
